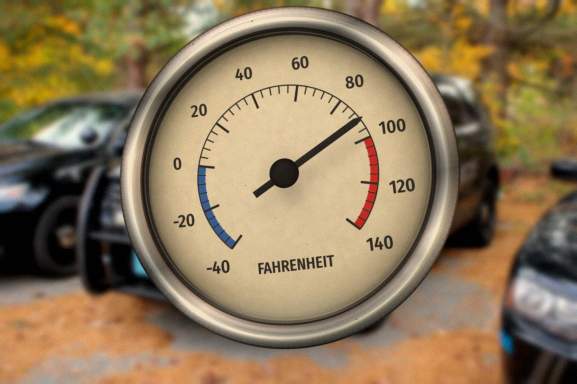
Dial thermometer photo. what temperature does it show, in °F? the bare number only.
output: 92
